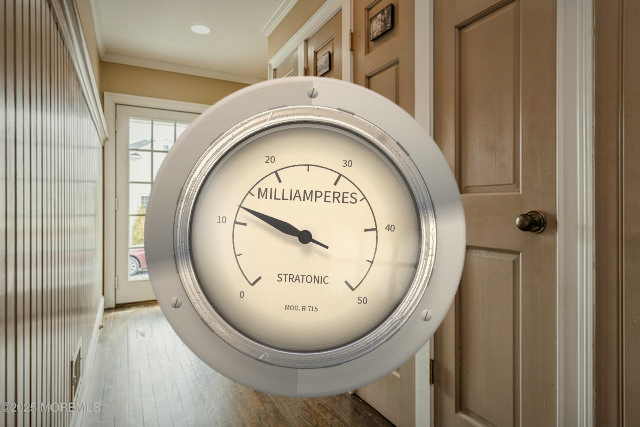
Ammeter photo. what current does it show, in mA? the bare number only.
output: 12.5
